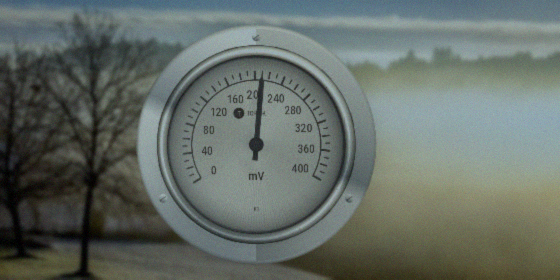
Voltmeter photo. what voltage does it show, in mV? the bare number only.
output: 210
